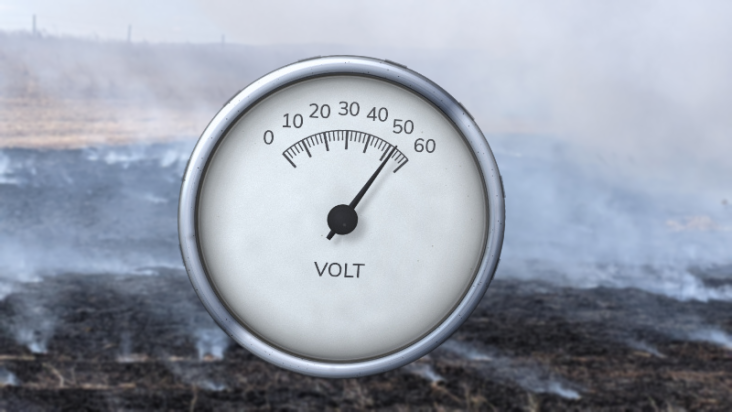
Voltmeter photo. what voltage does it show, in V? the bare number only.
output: 52
